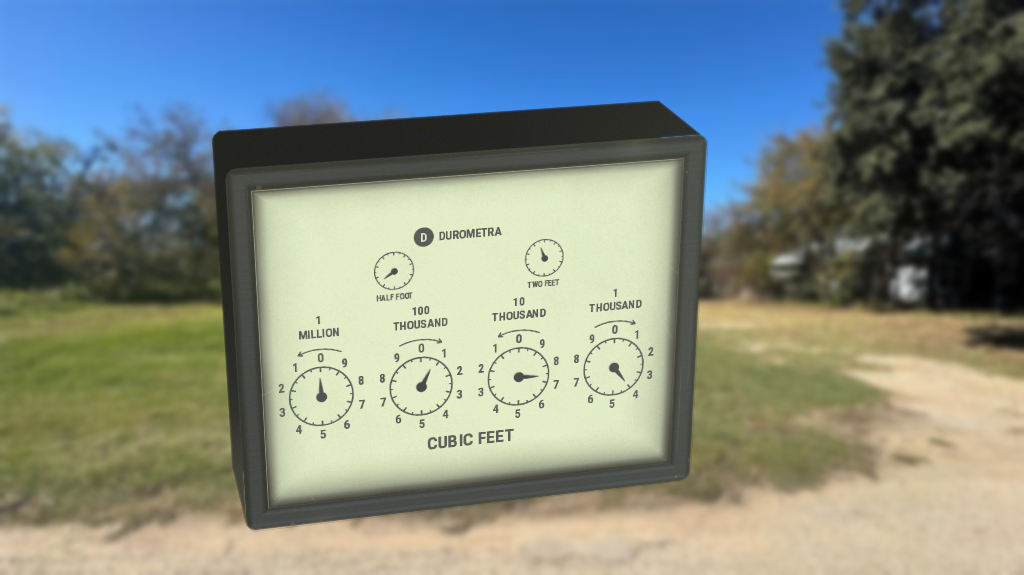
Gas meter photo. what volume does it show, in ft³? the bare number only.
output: 7400
